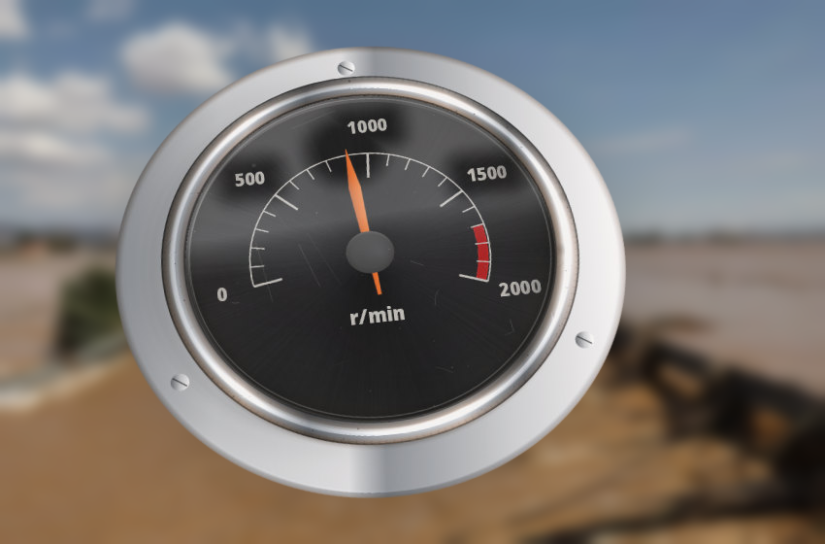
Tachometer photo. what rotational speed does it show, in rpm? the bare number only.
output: 900
